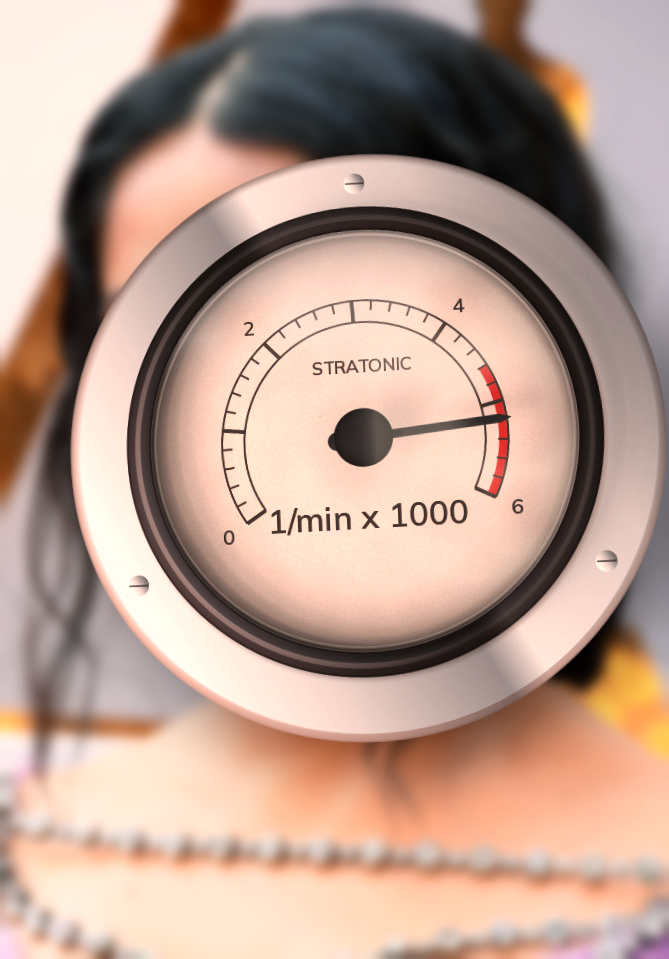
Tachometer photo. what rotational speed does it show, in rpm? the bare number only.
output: 5200
